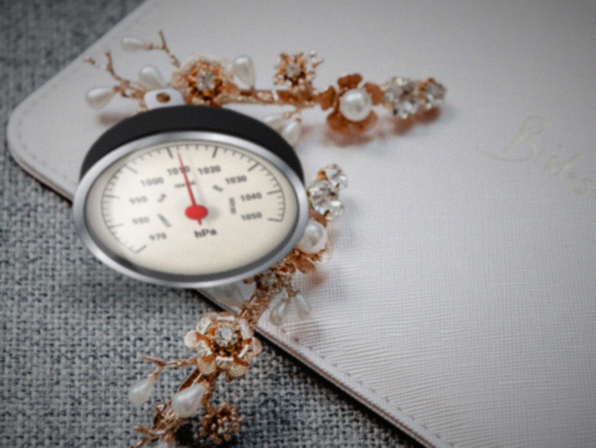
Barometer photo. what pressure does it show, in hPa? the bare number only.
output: 1012
